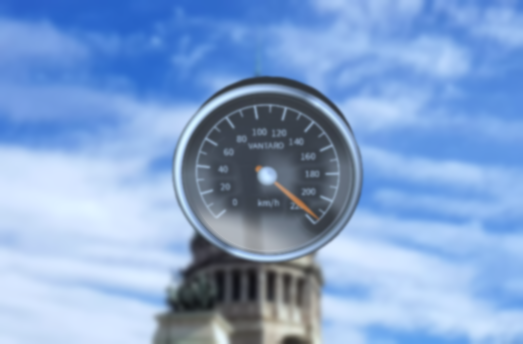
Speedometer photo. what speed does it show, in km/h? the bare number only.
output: 215
